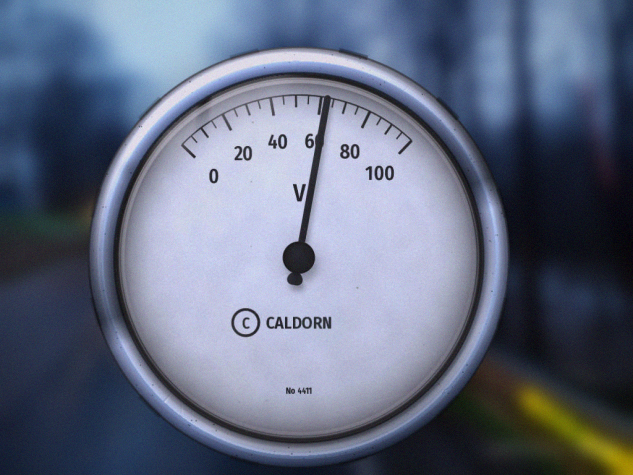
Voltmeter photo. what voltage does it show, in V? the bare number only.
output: 62.5
